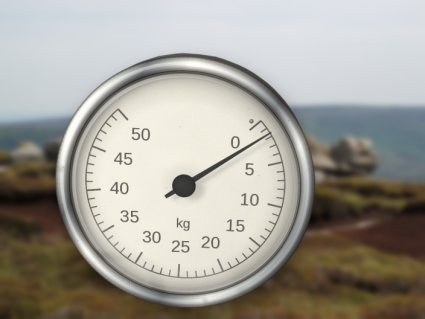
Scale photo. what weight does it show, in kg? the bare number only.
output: 1.5
